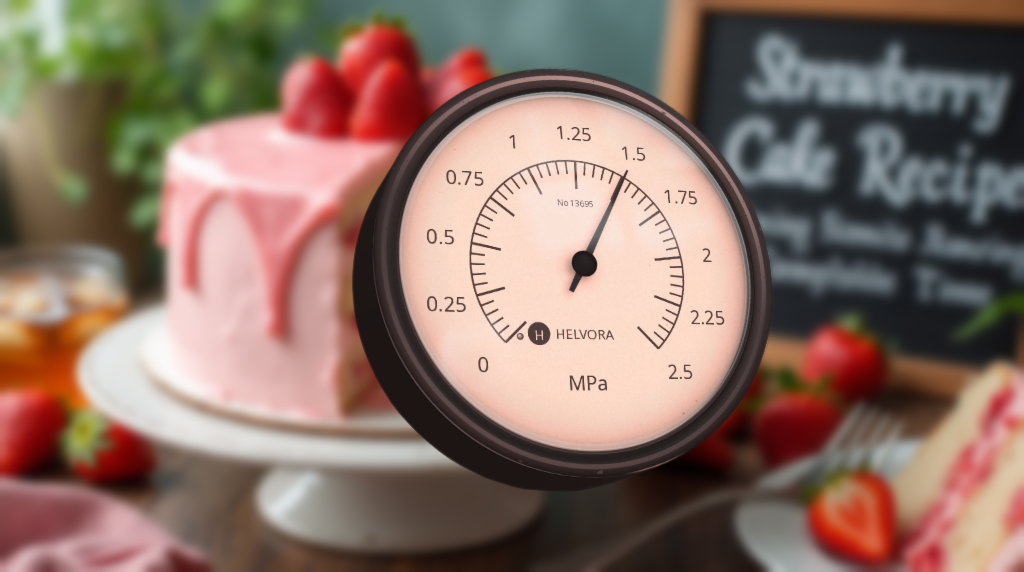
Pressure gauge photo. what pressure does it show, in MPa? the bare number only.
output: 1.5
